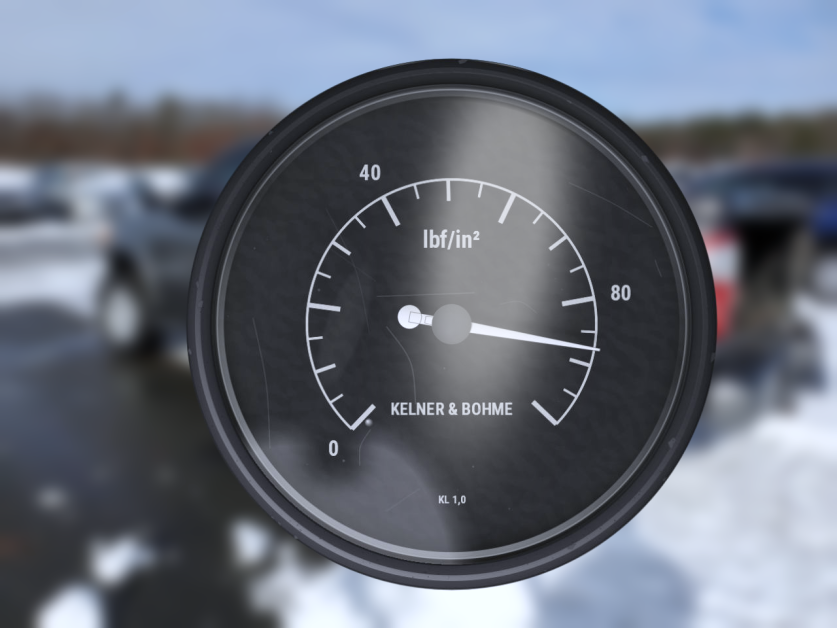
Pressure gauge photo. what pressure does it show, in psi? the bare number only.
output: 87.5
